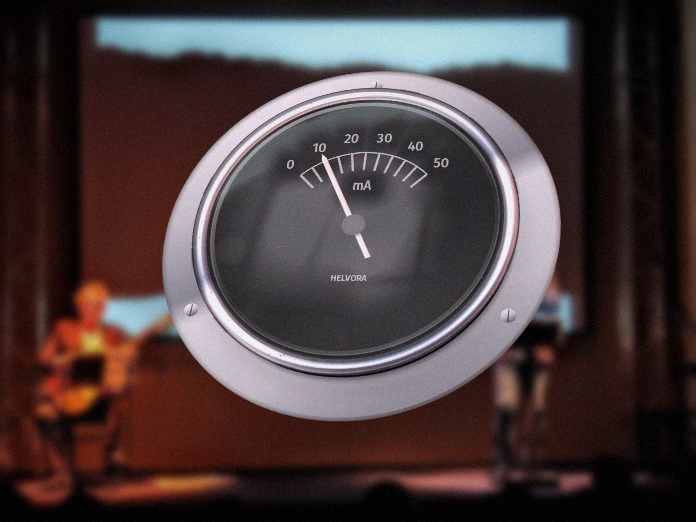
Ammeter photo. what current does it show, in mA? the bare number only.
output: 10
